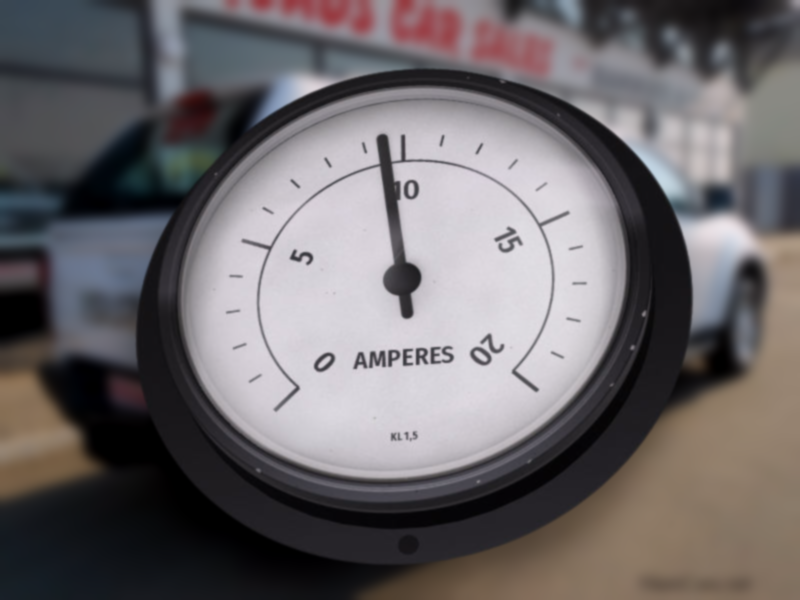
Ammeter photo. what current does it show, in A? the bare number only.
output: 9.5
